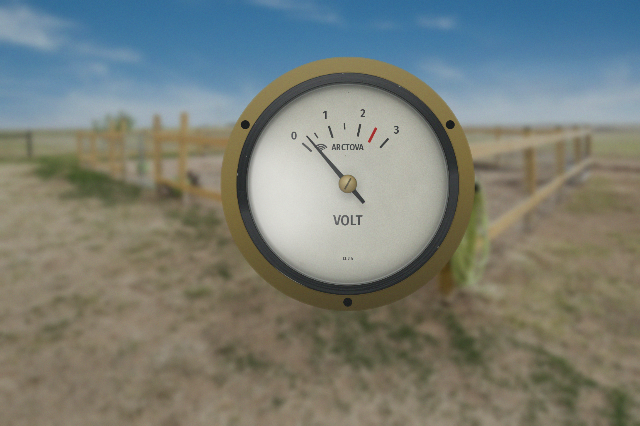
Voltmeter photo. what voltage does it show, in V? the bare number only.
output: 0.25
